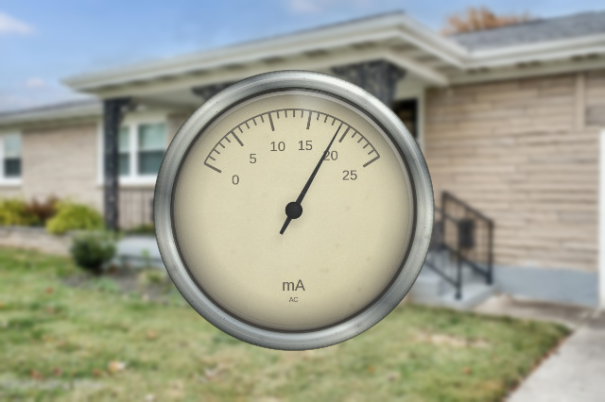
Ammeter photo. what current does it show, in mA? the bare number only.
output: 19
